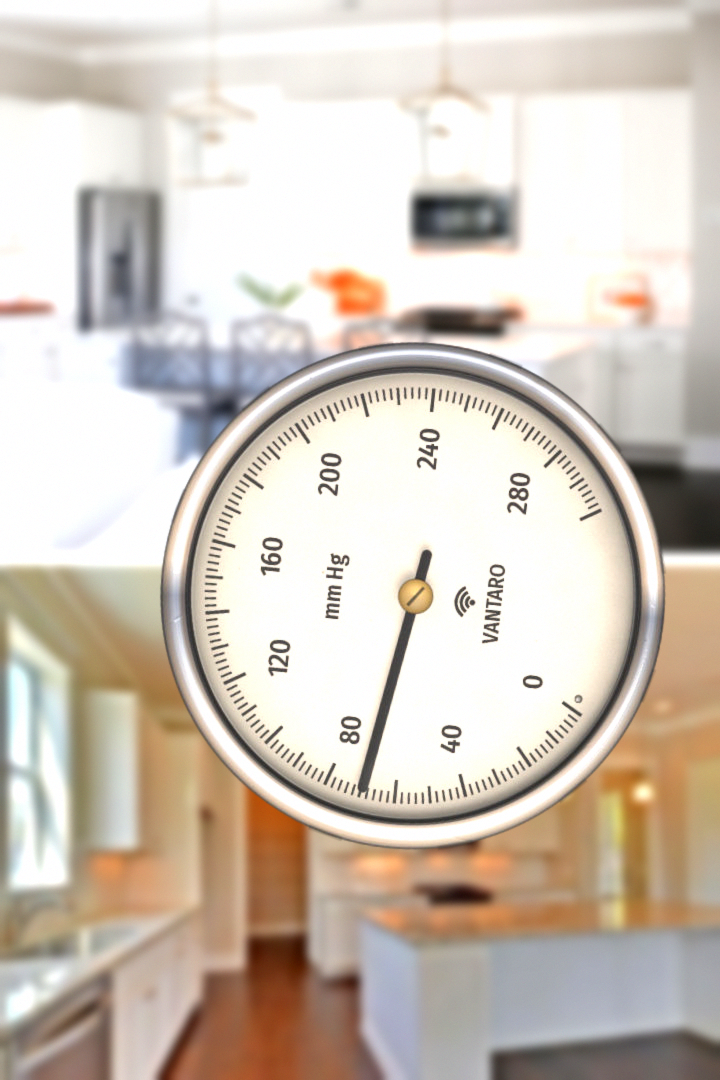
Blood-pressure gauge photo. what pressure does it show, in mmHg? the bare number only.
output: 70
